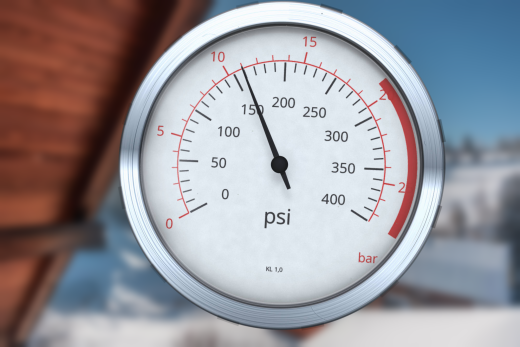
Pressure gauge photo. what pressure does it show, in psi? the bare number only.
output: 160
